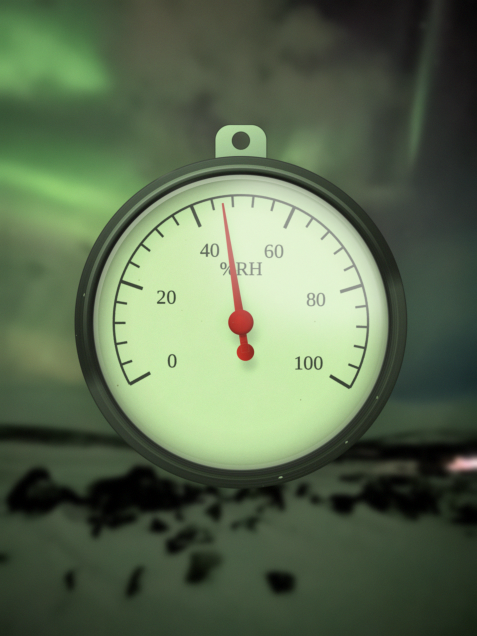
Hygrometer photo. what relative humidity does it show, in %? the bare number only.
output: 46
